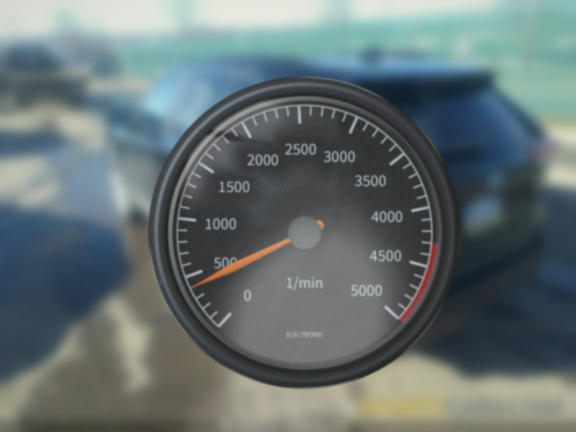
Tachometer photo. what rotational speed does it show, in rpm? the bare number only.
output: 400
